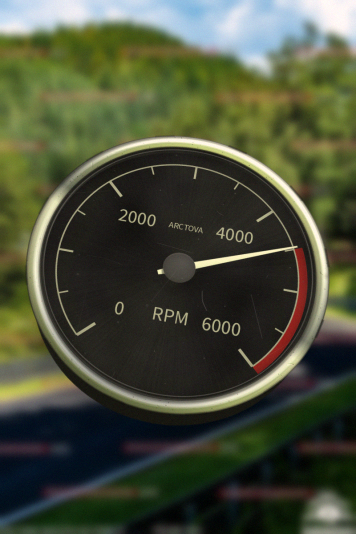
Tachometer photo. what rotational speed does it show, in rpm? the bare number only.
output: 4500
